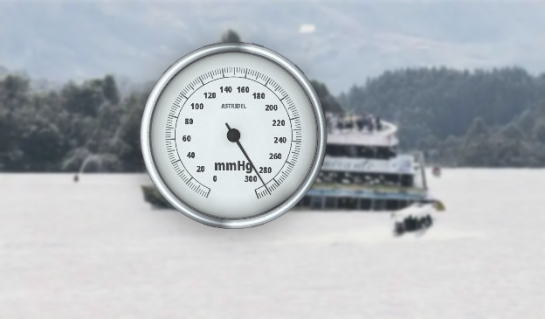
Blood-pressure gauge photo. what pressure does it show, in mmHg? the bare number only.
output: 290
